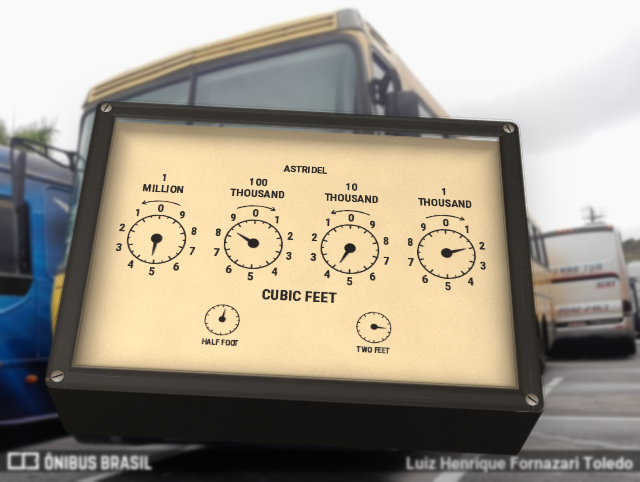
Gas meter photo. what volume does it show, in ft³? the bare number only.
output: 484200
